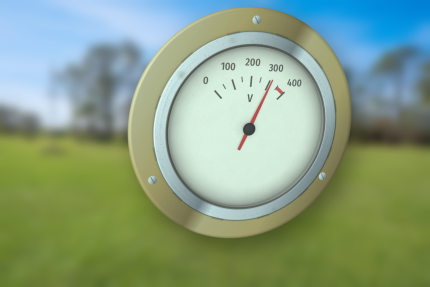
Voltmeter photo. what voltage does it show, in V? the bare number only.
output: 300
